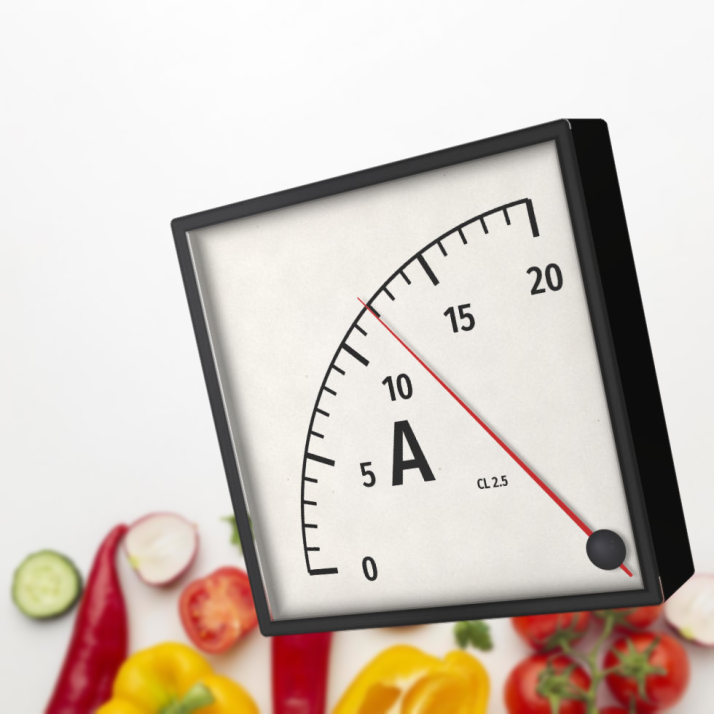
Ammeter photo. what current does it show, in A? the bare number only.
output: 12
